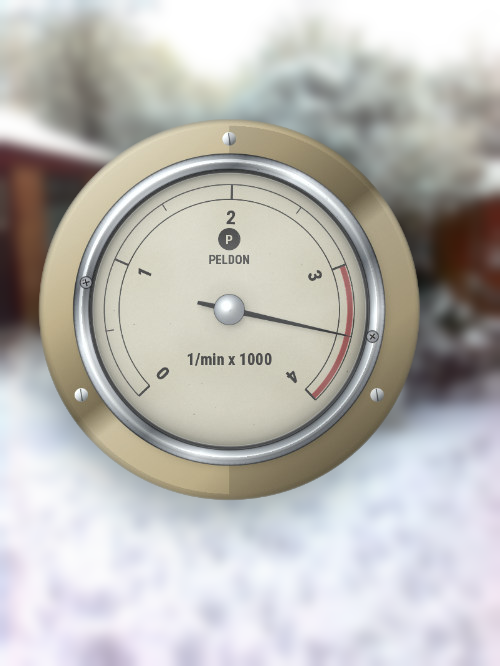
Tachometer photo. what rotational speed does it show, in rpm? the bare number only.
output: 3500
